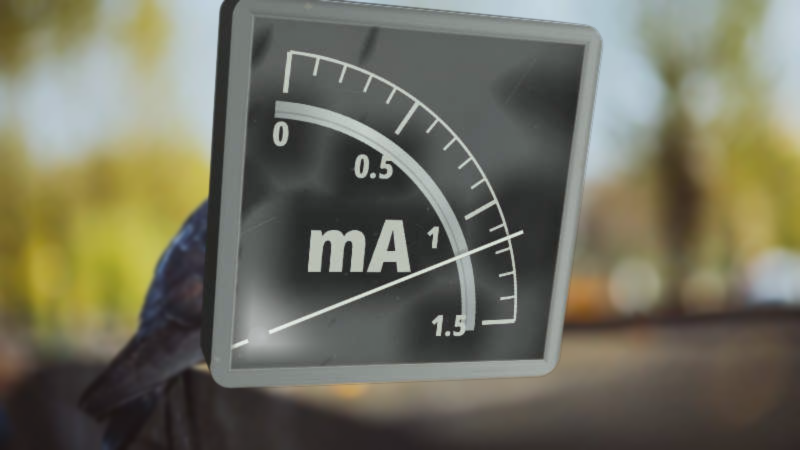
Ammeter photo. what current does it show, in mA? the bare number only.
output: 1.15
